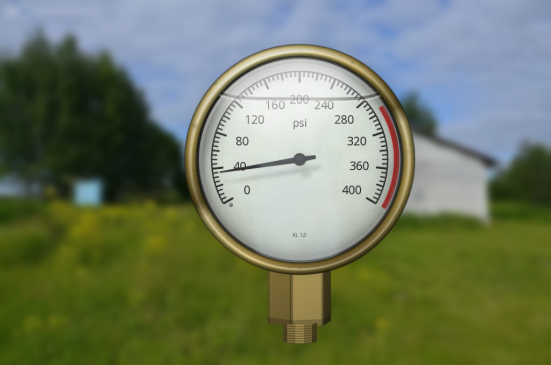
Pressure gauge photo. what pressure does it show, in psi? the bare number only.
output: 35
